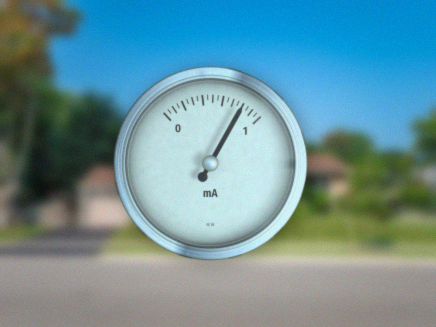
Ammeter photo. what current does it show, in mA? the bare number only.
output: 0.8
